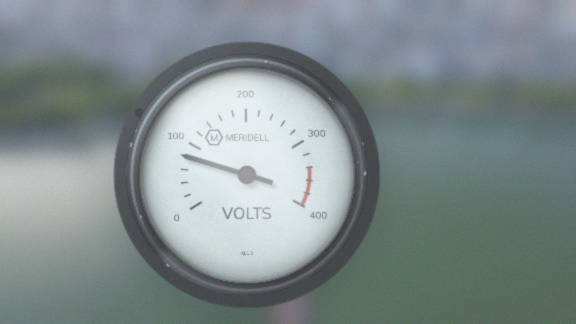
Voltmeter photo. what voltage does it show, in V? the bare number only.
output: 80
